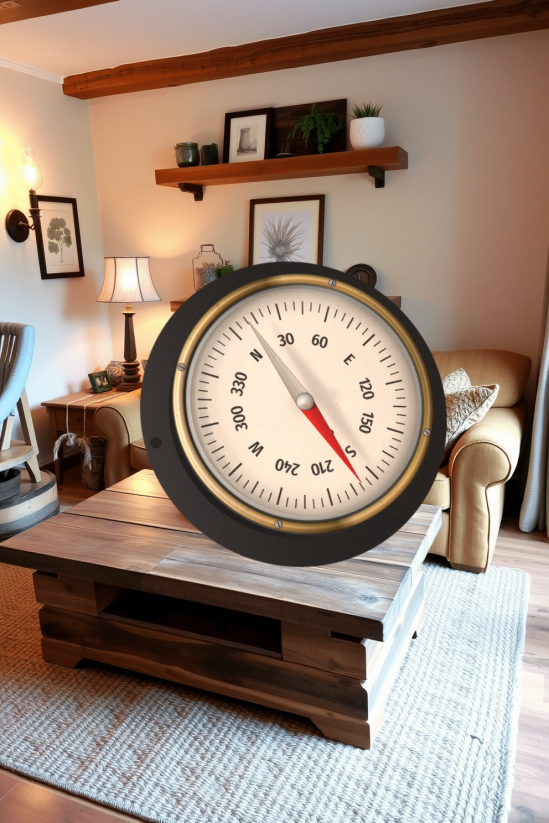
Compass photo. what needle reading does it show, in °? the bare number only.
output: 190
